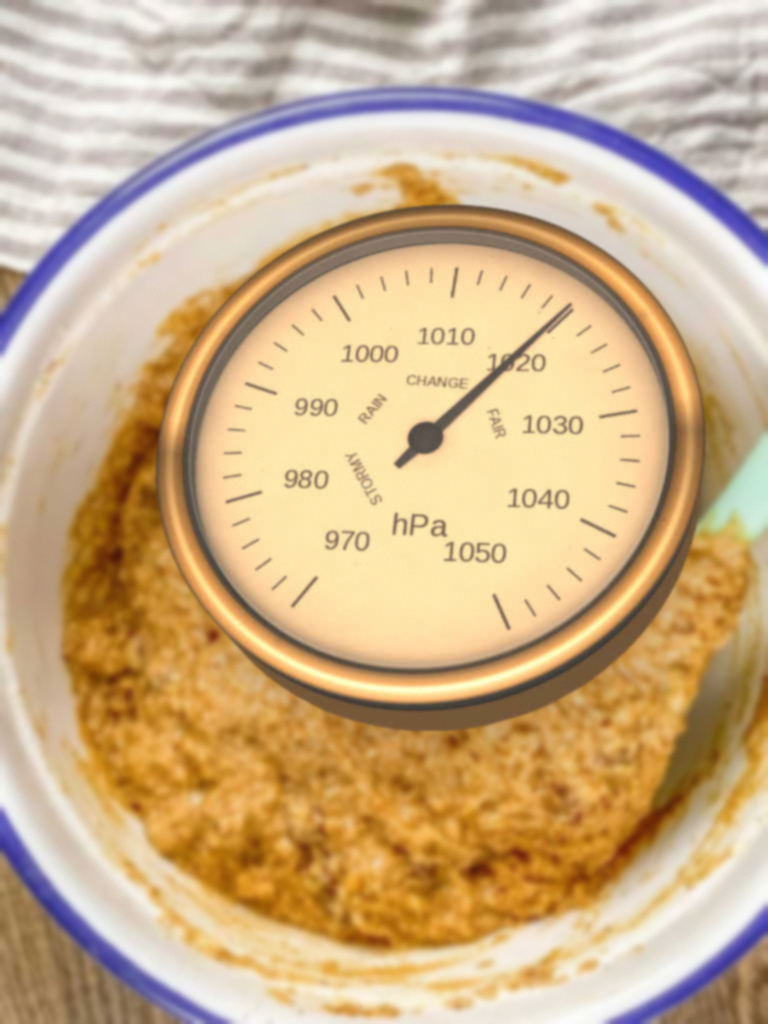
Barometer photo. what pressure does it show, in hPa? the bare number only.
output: 1020
